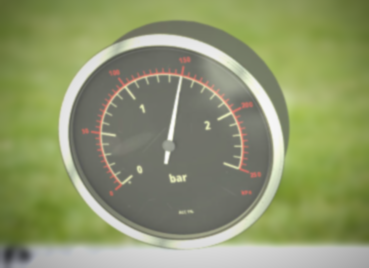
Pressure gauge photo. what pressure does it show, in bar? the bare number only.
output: 1.5
